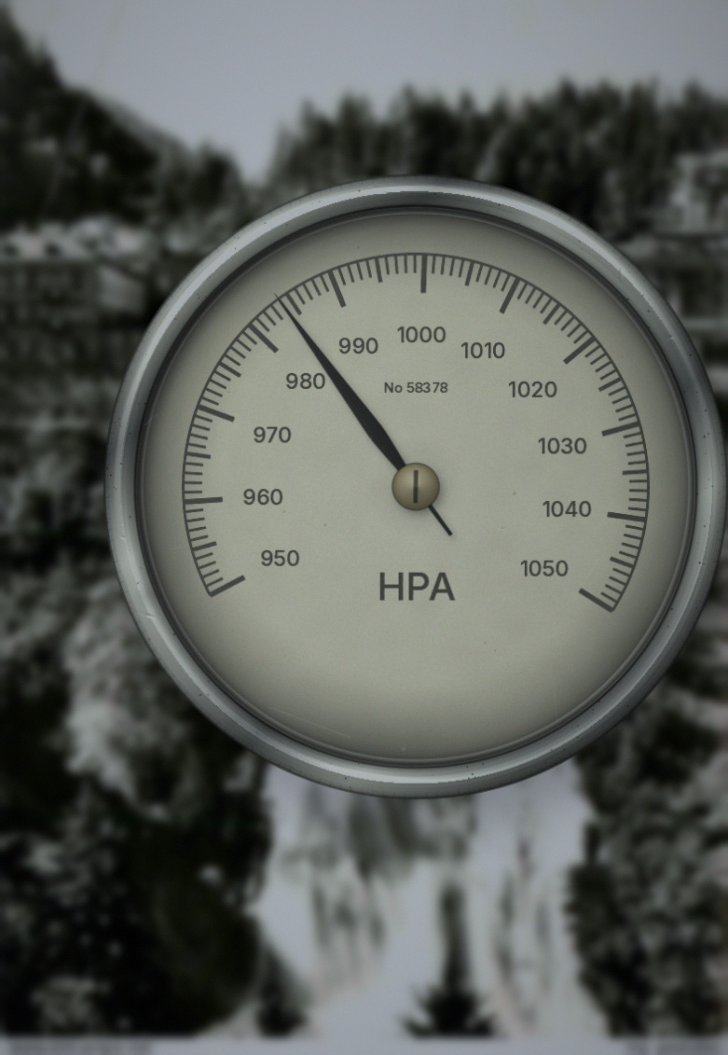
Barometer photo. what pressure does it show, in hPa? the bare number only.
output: 984
